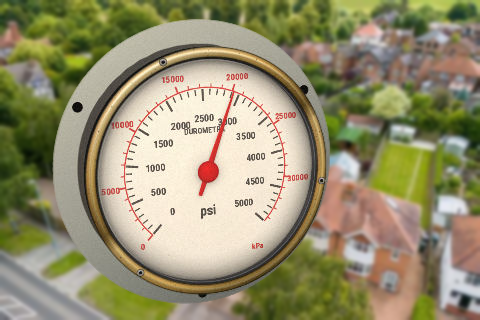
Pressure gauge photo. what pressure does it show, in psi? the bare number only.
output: 2900
